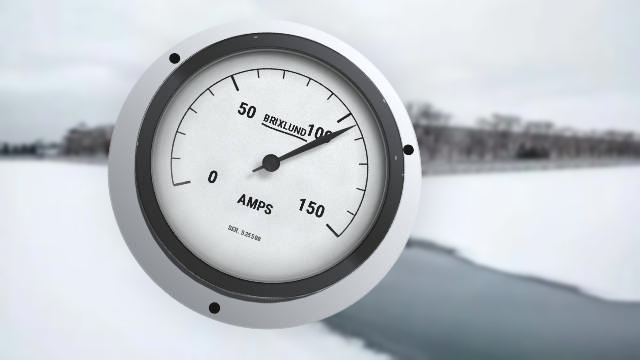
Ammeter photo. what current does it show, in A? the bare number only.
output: 105
